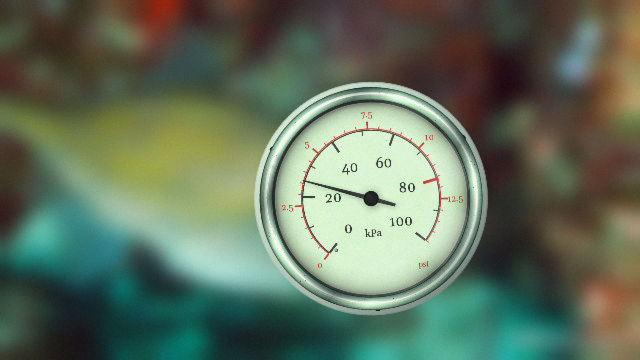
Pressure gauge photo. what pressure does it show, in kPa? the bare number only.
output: 25
